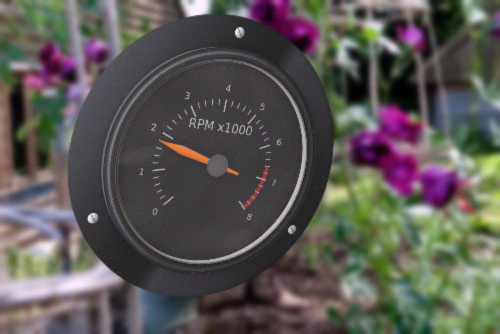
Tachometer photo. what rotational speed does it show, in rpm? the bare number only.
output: 1800
